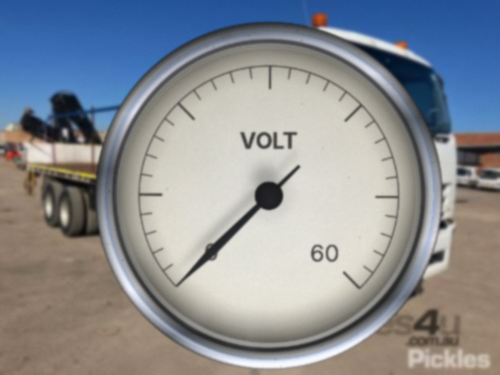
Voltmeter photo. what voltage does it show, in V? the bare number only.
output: 0
